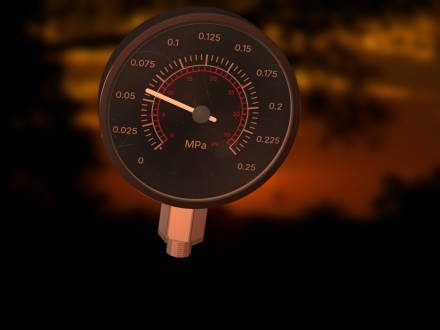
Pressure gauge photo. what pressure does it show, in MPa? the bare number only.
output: 0.06
